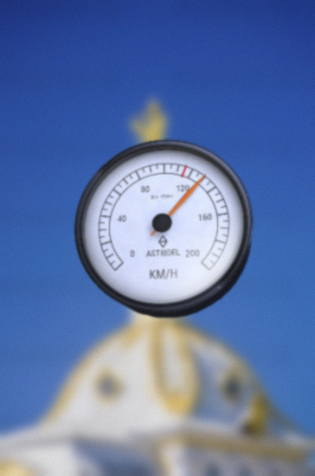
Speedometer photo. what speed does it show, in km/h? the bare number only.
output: 130
